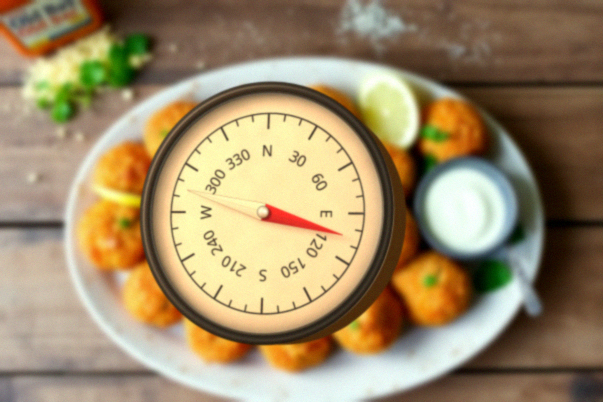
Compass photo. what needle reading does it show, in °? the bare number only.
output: 105
